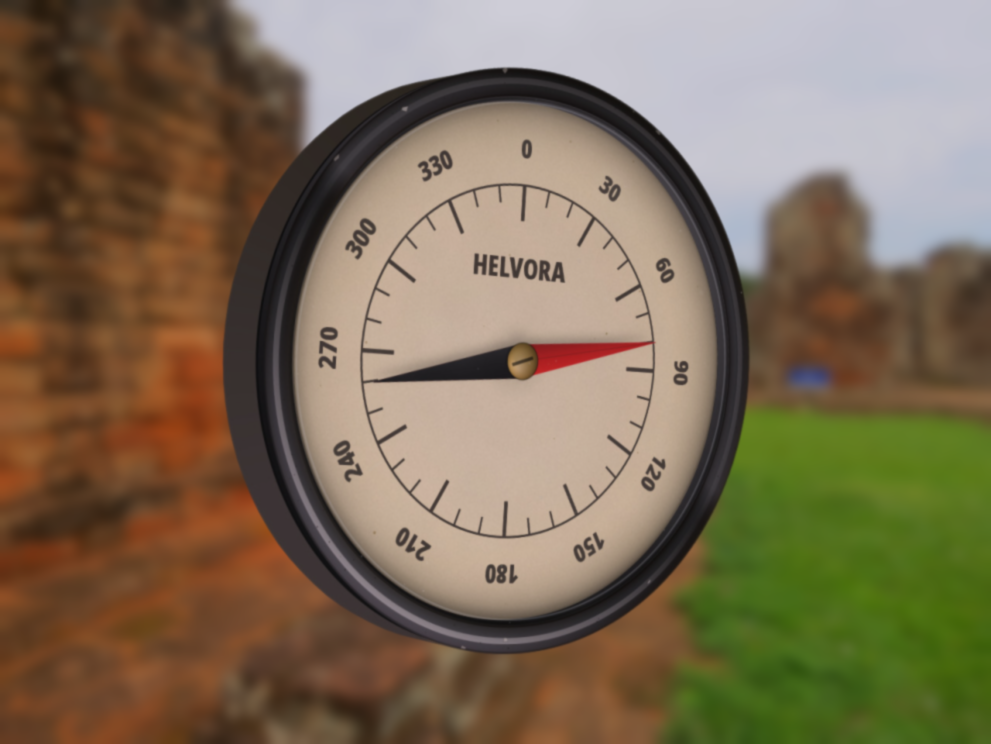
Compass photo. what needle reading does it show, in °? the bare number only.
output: 80
